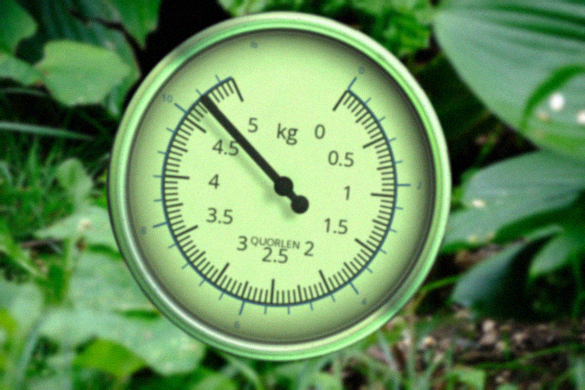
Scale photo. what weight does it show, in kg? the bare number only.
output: 4.7
